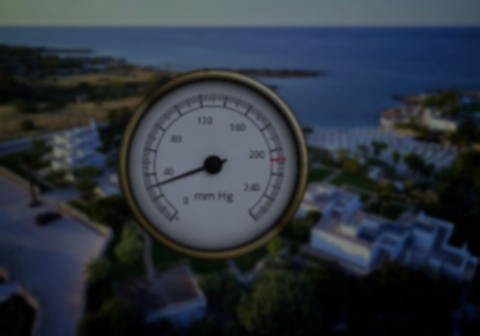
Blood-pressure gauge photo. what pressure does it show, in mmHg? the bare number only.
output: 30
